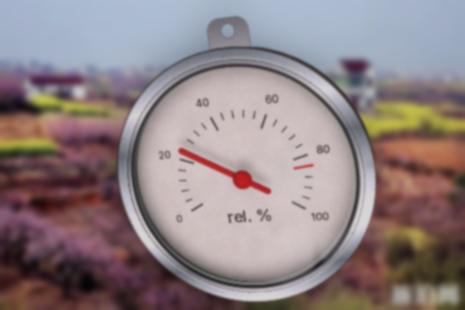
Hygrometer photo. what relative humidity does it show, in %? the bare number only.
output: 24
